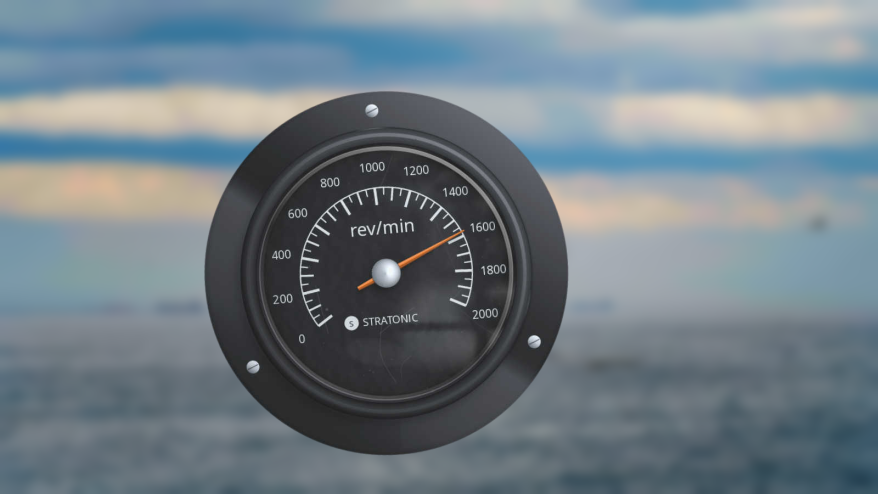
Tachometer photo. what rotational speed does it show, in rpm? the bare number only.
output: 1575
